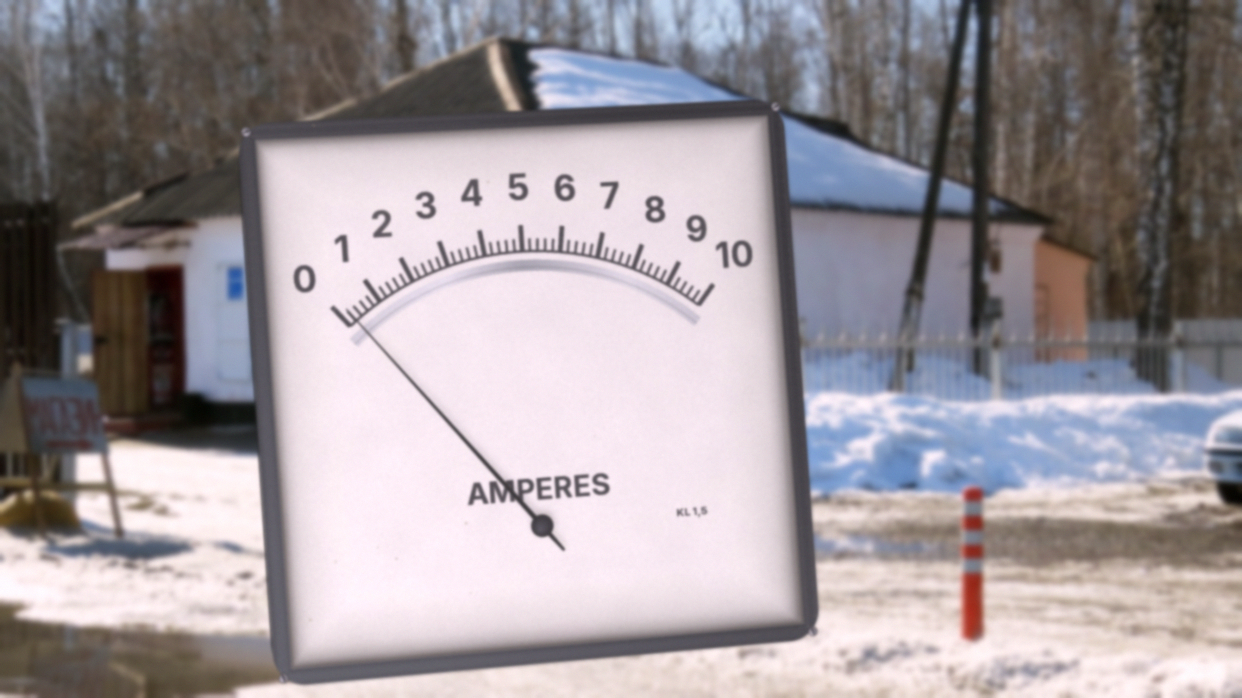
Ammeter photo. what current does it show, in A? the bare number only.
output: 0.2
